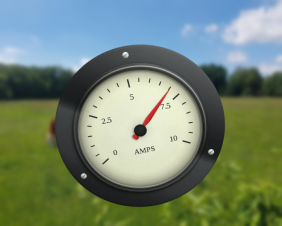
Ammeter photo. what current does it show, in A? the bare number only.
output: 7
